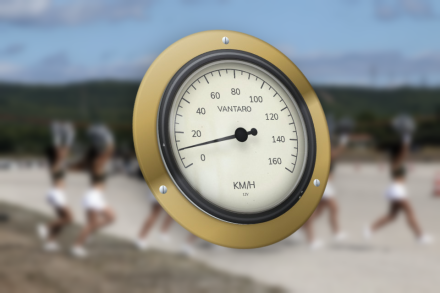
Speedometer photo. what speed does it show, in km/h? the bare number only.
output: 10
